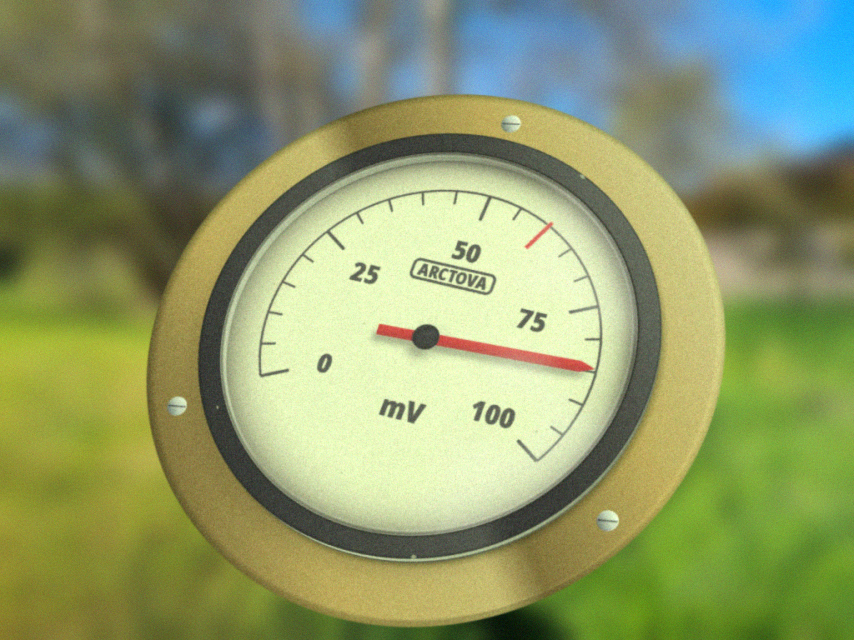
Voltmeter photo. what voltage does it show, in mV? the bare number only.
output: 85
